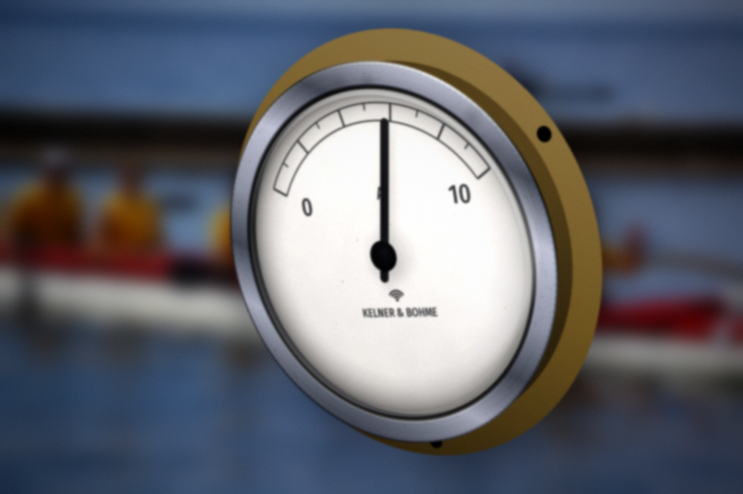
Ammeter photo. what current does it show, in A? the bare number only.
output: 6
